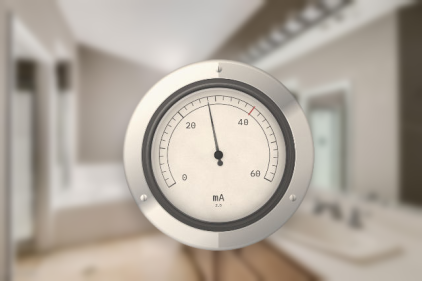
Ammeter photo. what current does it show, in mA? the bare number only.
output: 28
